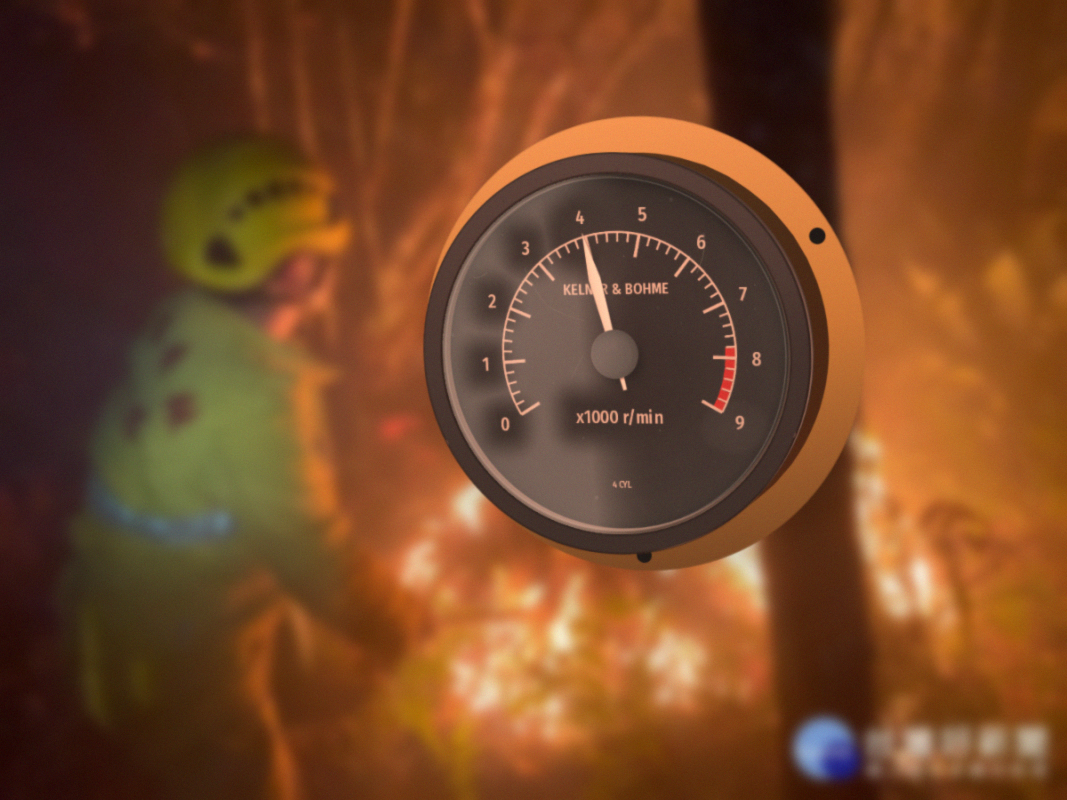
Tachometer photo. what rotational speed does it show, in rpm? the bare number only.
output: 4000
